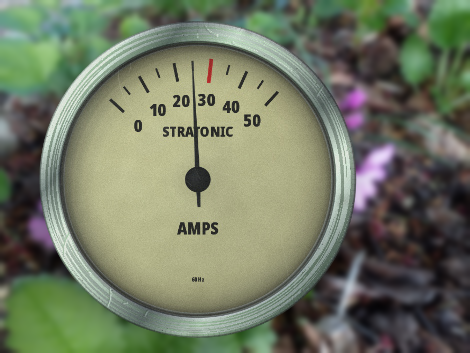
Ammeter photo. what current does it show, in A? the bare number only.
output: 25
